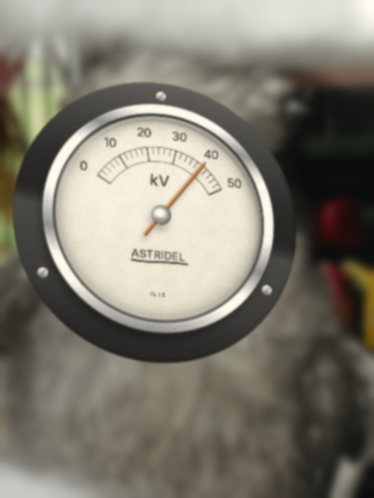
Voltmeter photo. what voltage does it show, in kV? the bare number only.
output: 40
